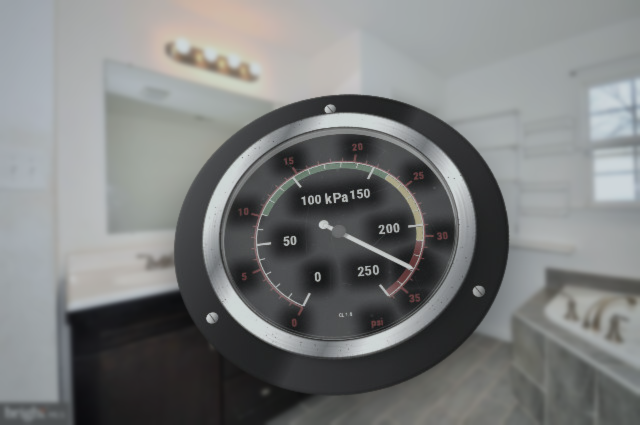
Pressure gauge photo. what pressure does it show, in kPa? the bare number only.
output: 230
